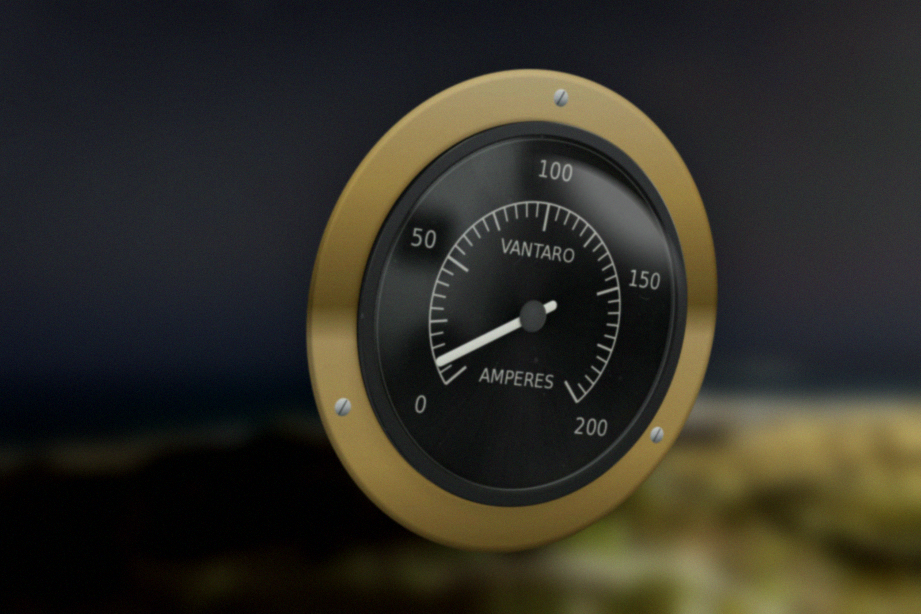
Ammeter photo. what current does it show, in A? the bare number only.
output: 10
